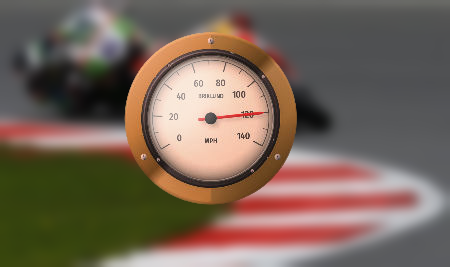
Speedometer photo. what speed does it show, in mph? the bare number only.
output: 120
